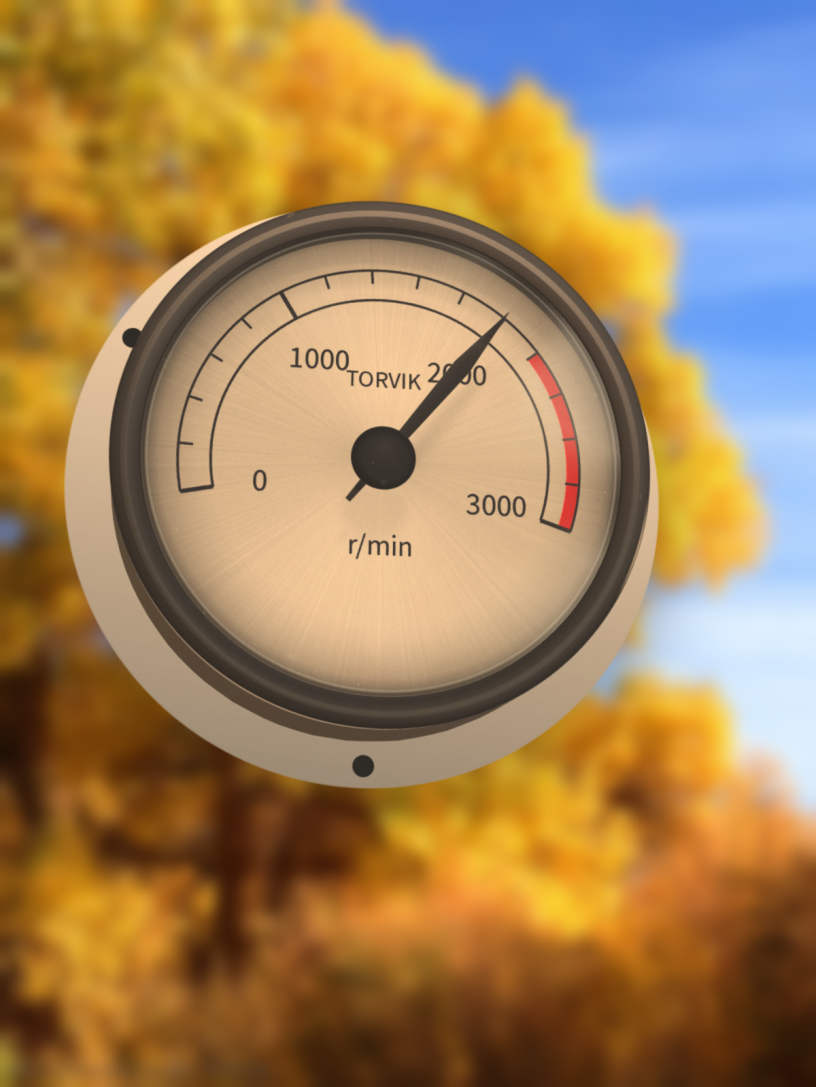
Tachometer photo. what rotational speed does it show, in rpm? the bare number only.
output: 2000
